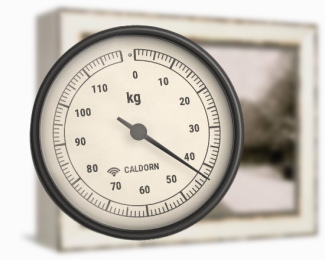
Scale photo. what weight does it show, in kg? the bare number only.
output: 43
